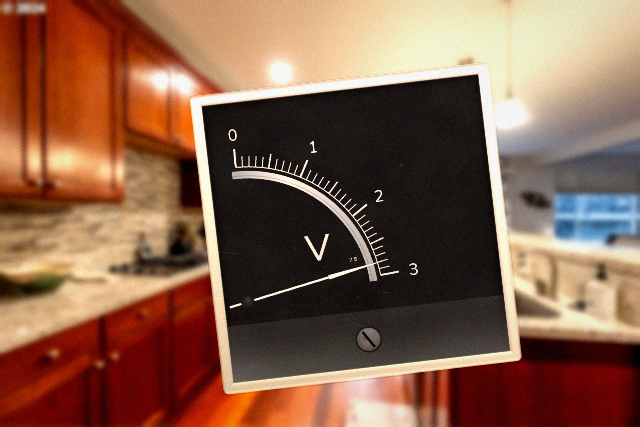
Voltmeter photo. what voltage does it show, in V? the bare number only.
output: 2.8
